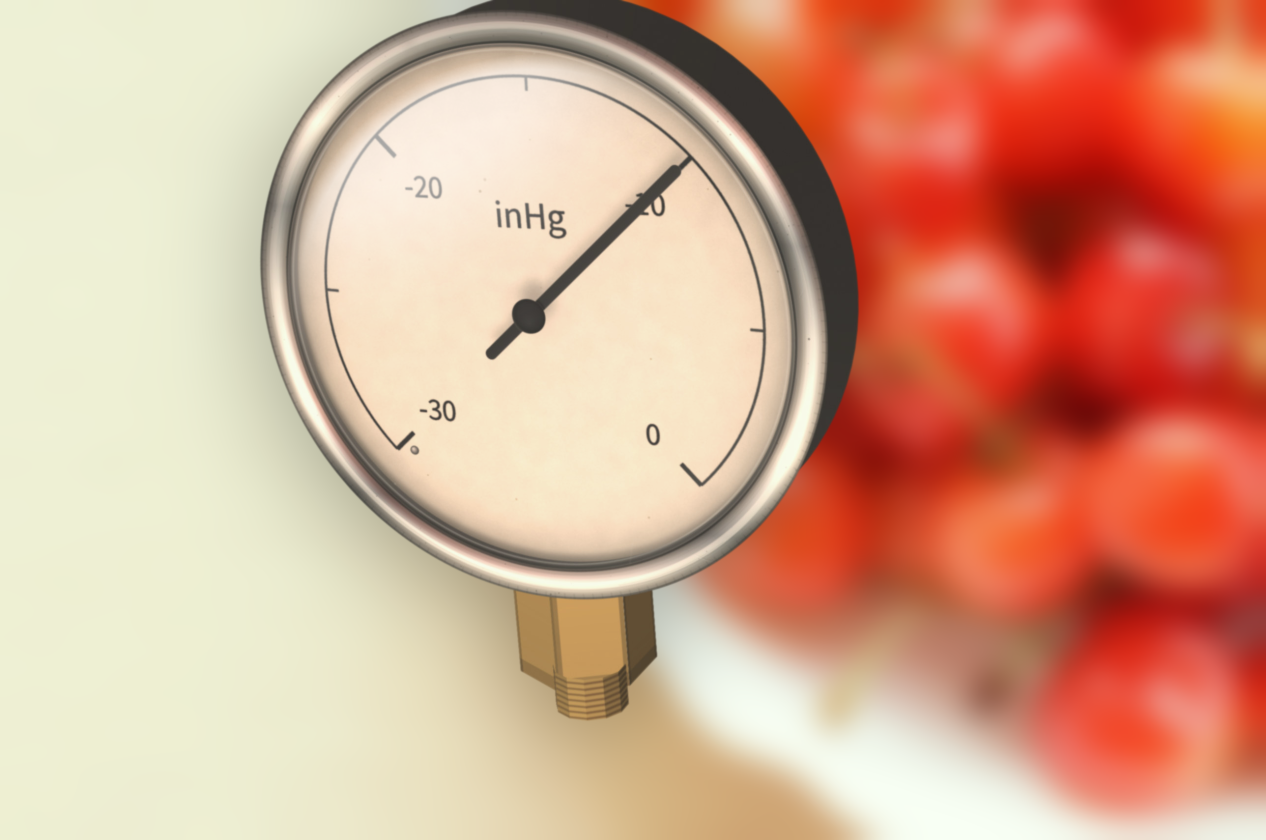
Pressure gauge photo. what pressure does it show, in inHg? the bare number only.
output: -10
